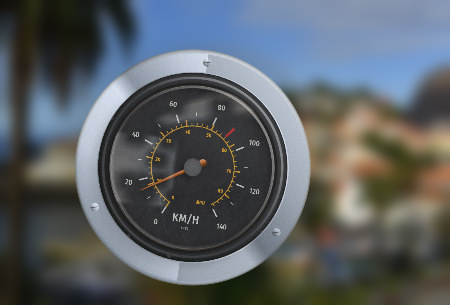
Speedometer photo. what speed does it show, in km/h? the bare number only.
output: 15
